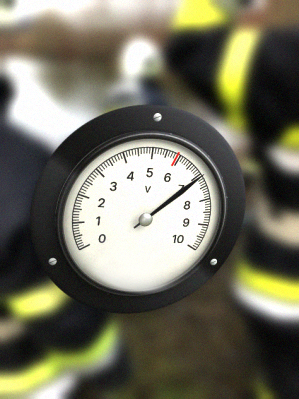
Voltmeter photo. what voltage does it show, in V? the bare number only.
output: 7
